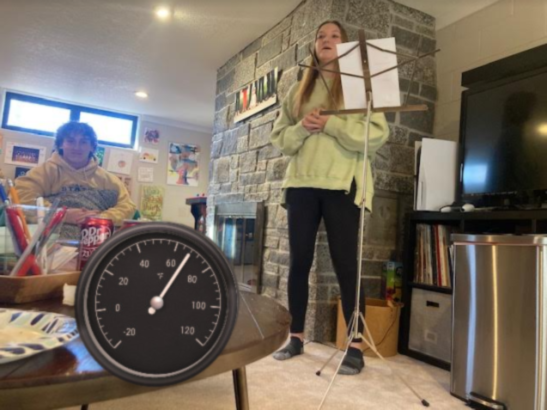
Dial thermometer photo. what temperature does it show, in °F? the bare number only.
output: 68
